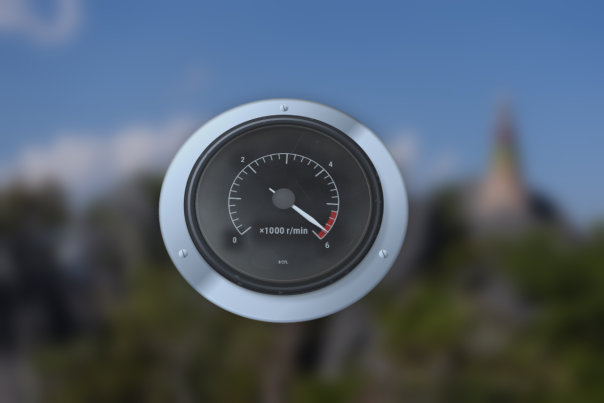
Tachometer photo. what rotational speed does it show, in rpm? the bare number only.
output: 5800
